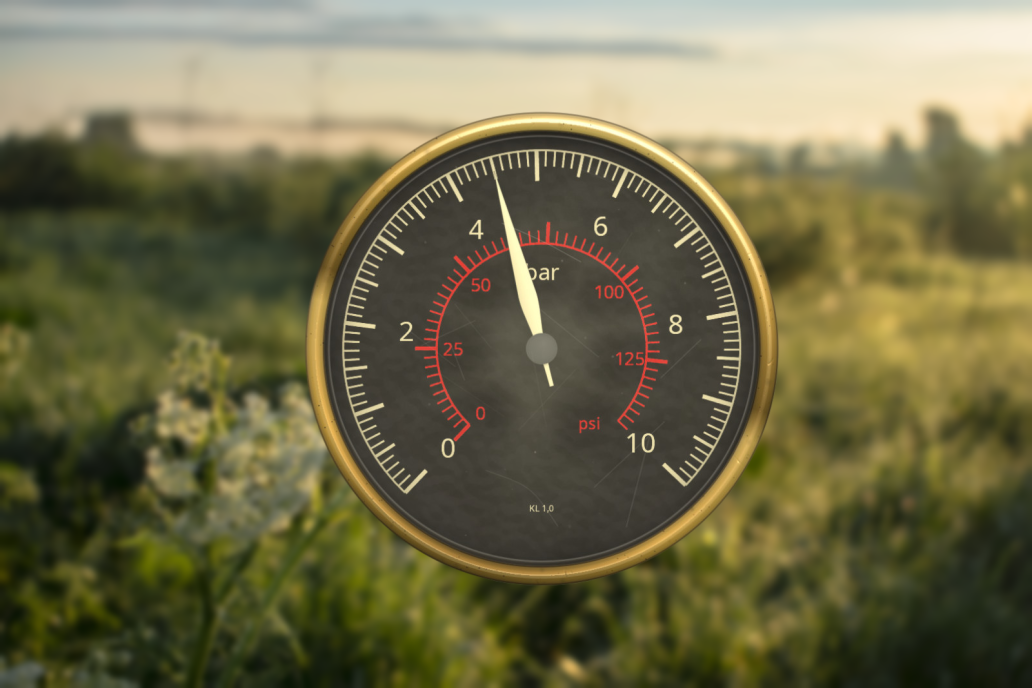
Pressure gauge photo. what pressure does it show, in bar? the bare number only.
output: 4.5
